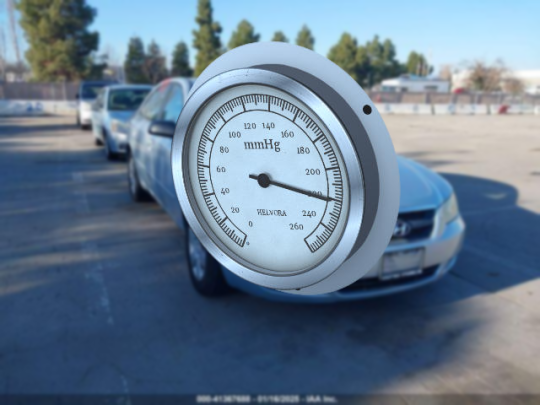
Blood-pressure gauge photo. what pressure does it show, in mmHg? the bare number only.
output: 220
